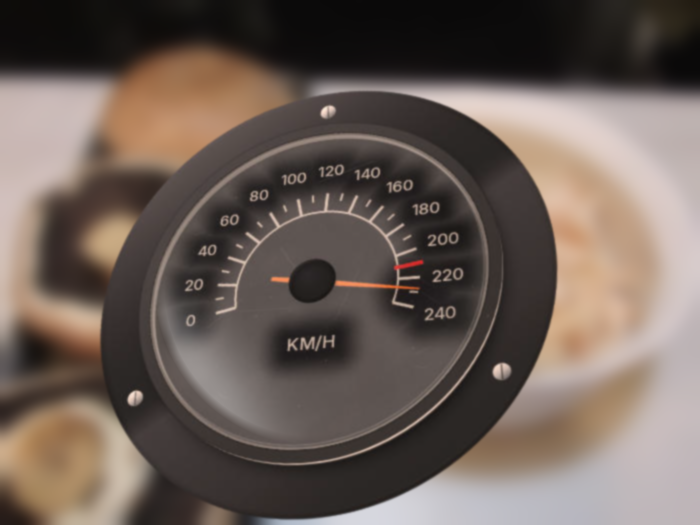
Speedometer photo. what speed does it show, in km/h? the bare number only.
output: 230
